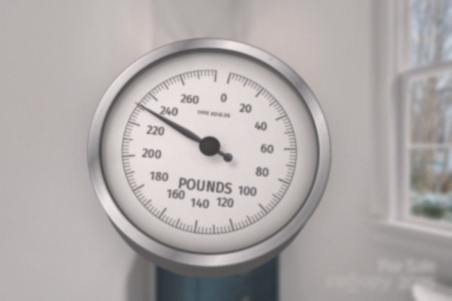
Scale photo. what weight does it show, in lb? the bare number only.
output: 230
